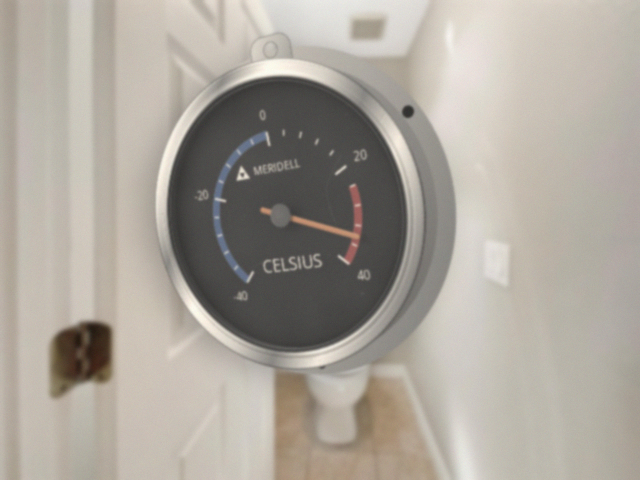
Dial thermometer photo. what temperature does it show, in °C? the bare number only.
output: 34
